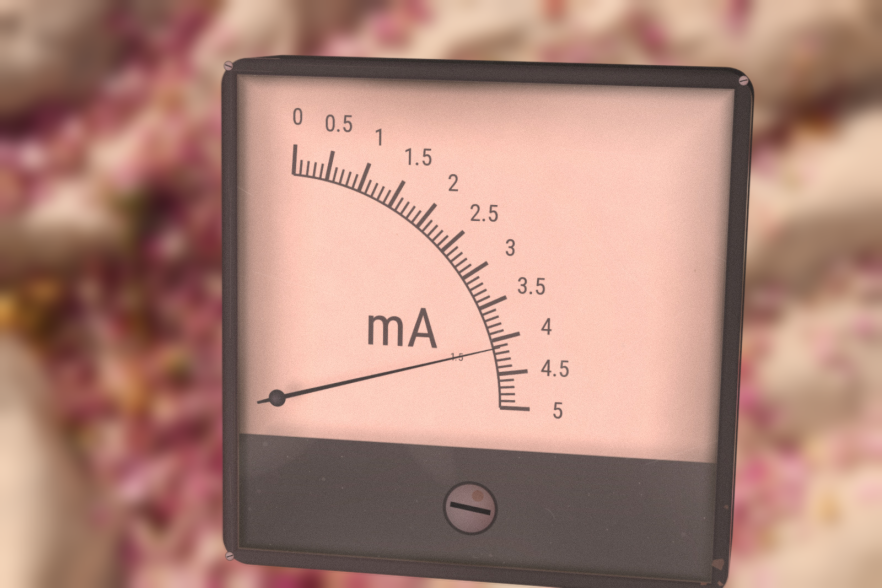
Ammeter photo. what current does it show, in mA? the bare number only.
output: 4.1
